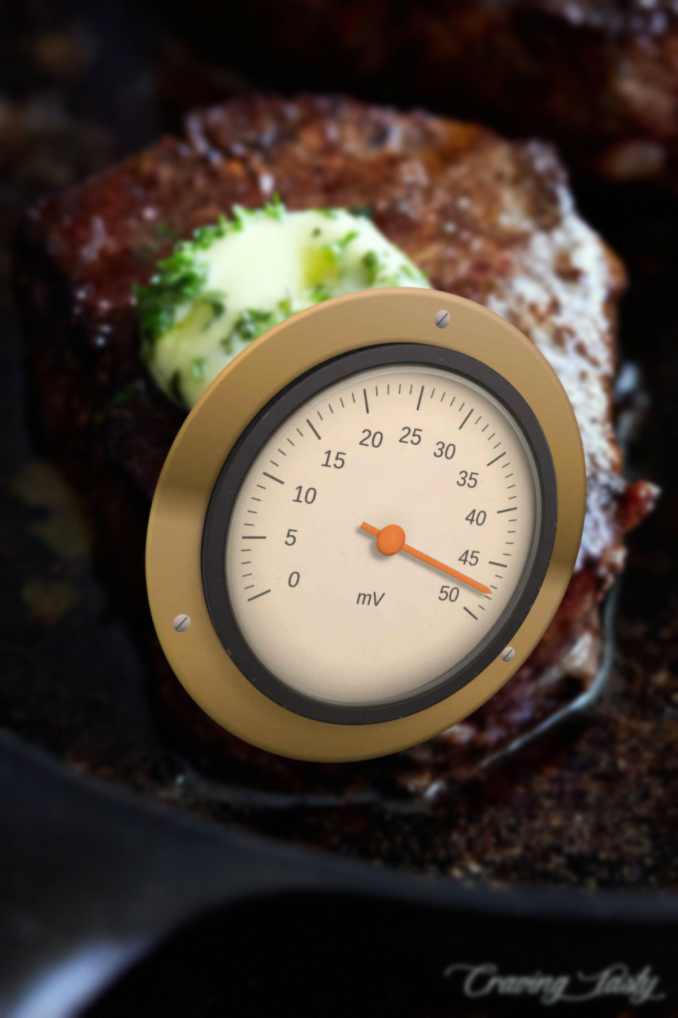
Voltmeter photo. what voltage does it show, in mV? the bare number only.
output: 47.5
